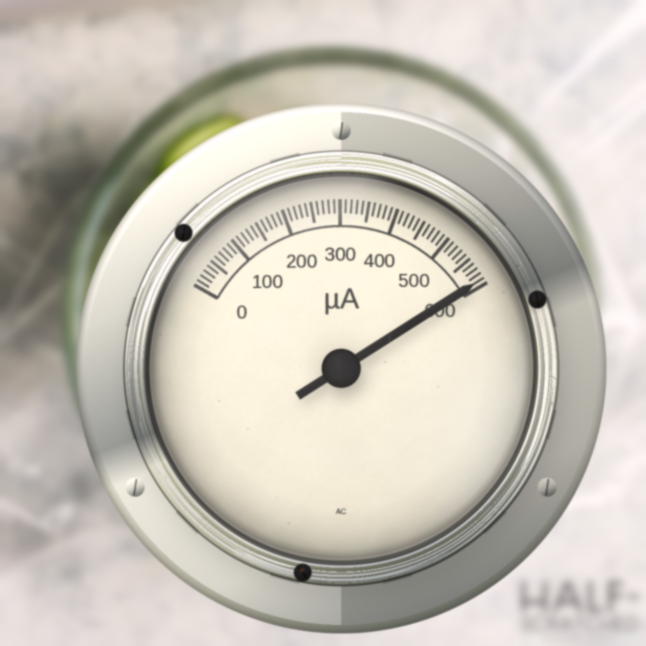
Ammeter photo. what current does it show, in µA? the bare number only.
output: 590
